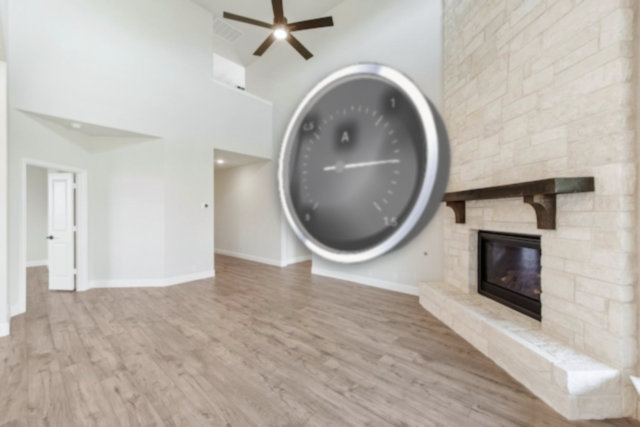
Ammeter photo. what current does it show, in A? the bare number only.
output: 1.25
